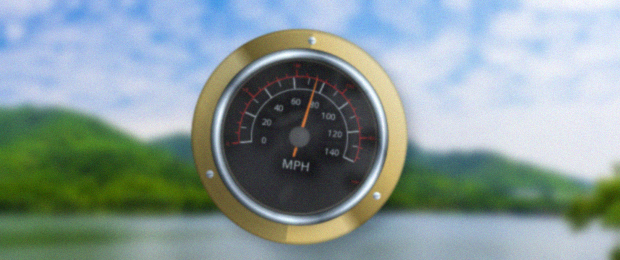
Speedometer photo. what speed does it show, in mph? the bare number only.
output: 75
